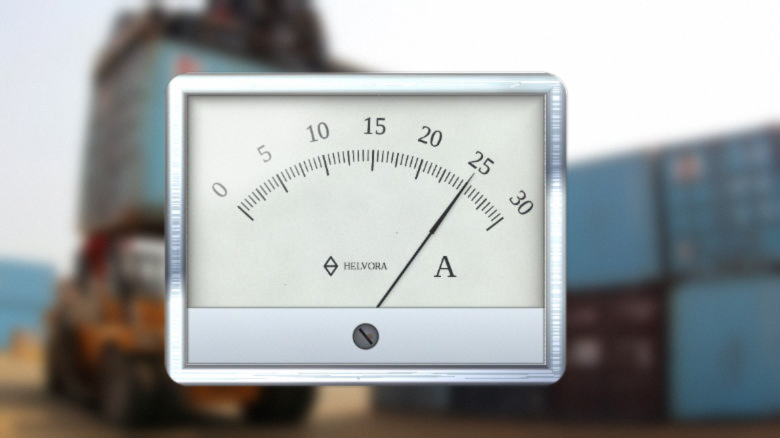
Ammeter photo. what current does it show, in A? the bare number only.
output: 25
